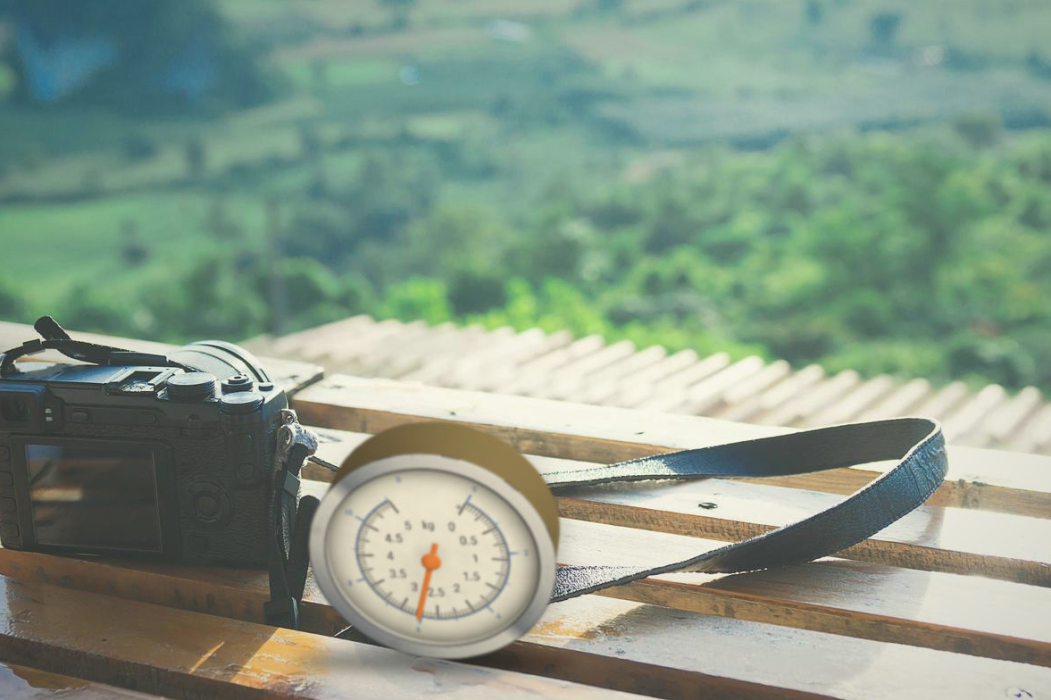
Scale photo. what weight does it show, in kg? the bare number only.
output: 2.75
